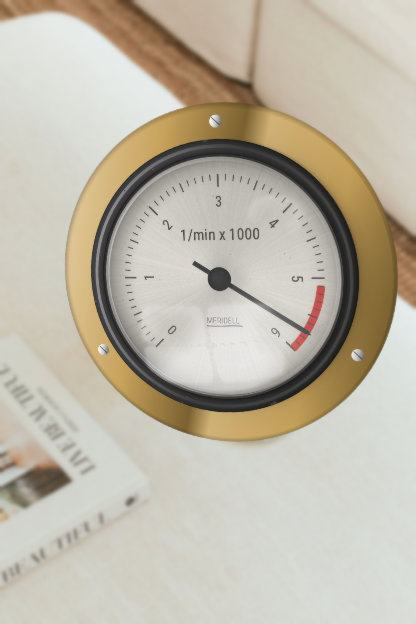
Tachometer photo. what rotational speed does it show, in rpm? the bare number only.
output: 5700
